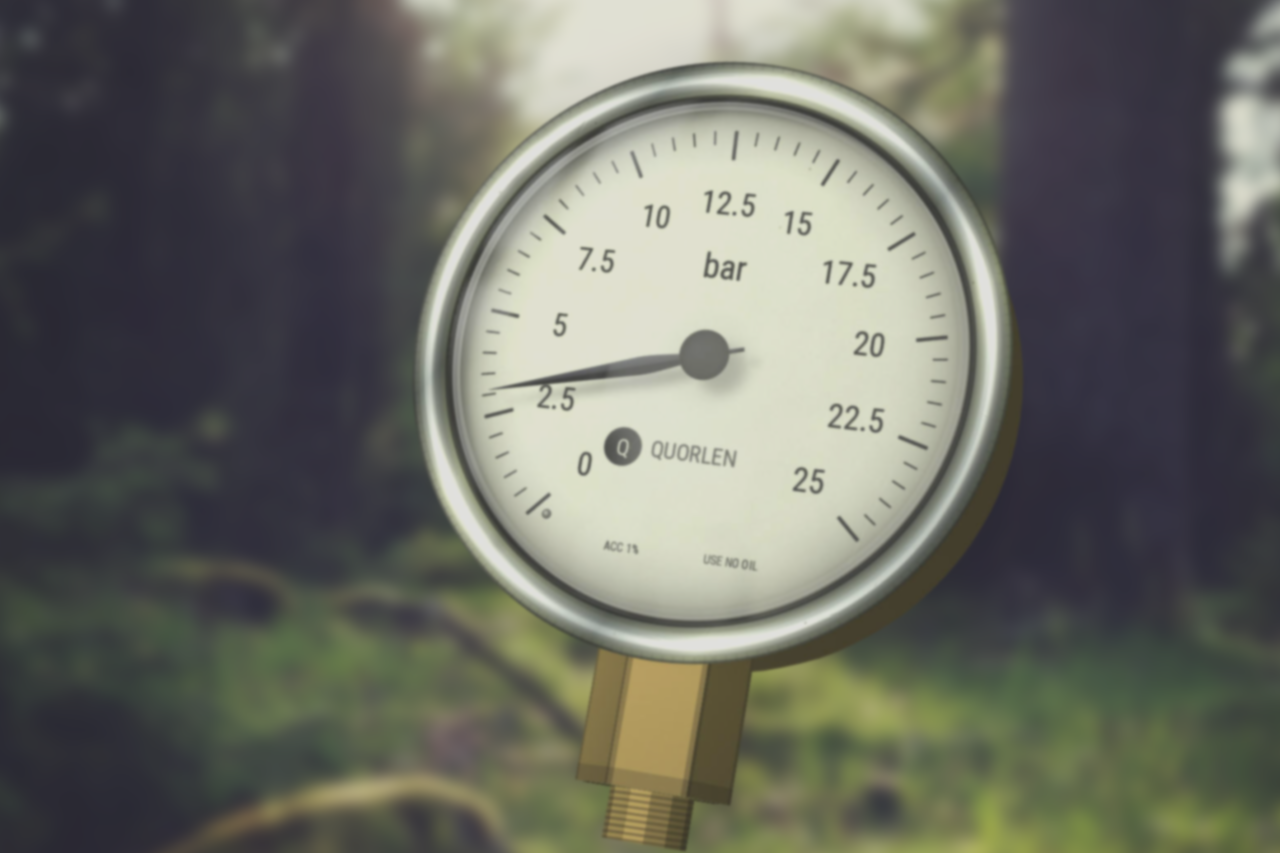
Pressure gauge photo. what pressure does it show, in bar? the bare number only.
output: 3
